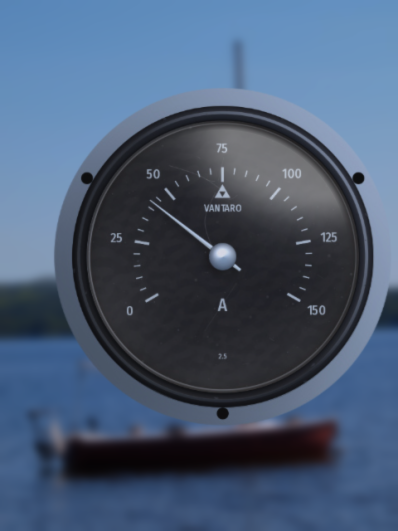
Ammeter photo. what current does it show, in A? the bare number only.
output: 42.5
